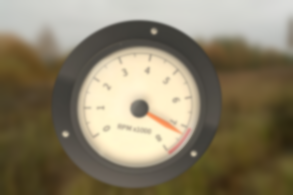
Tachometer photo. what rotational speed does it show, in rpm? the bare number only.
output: 7250
